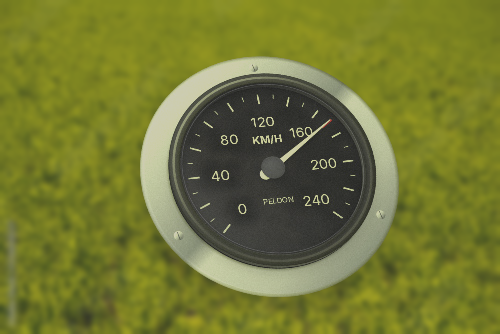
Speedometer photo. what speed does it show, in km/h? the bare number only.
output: 170
